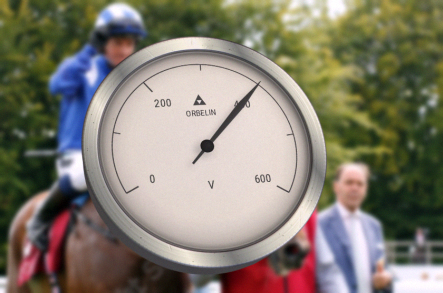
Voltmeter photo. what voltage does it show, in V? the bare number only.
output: 400
